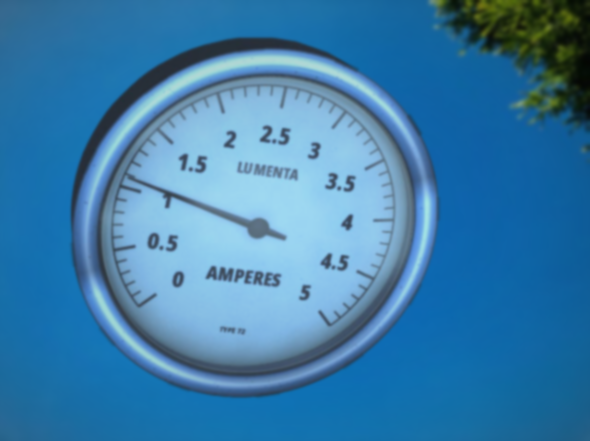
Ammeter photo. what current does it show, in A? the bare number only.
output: 1.1
